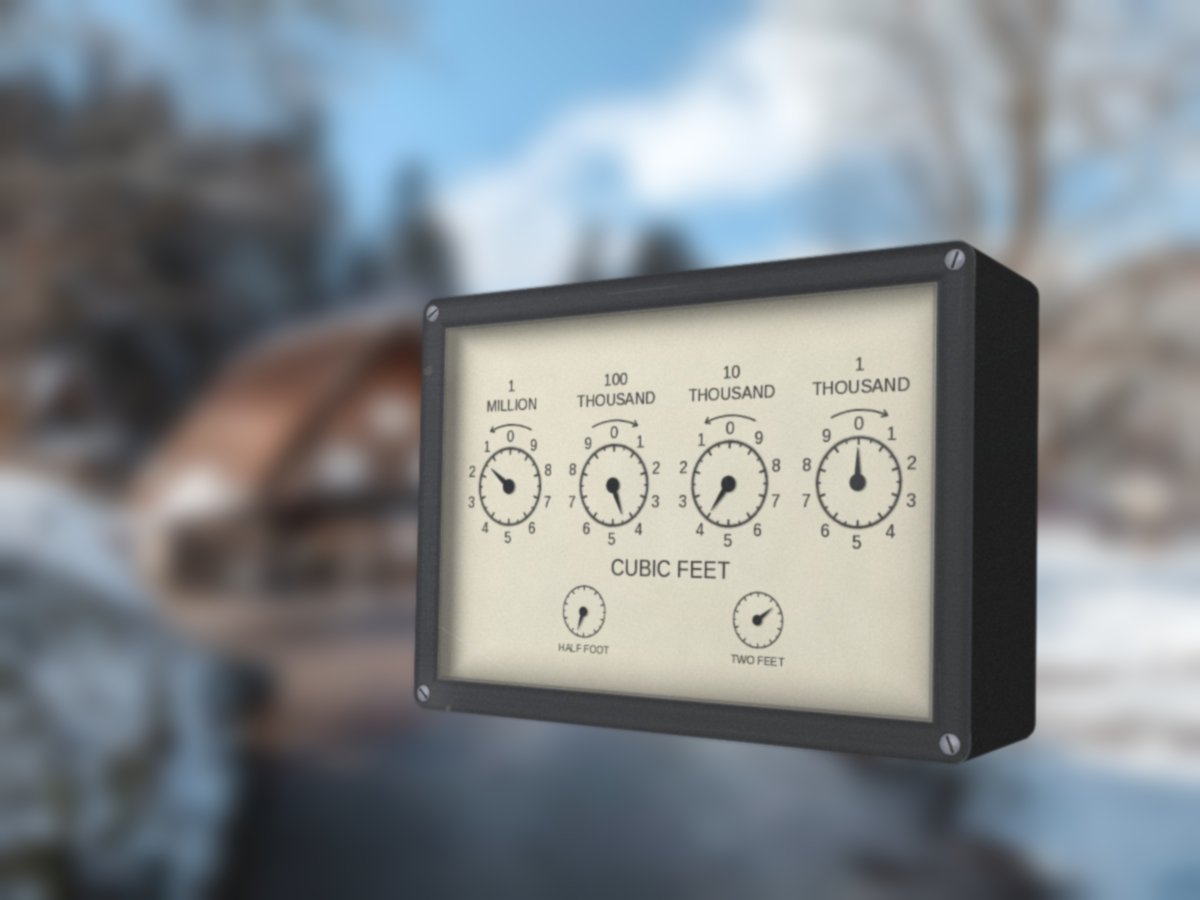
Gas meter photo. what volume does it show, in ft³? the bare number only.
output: 144000
